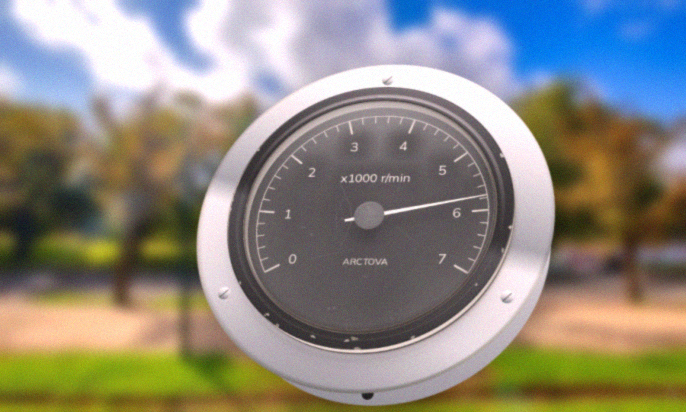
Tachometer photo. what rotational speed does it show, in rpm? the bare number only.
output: 5800
